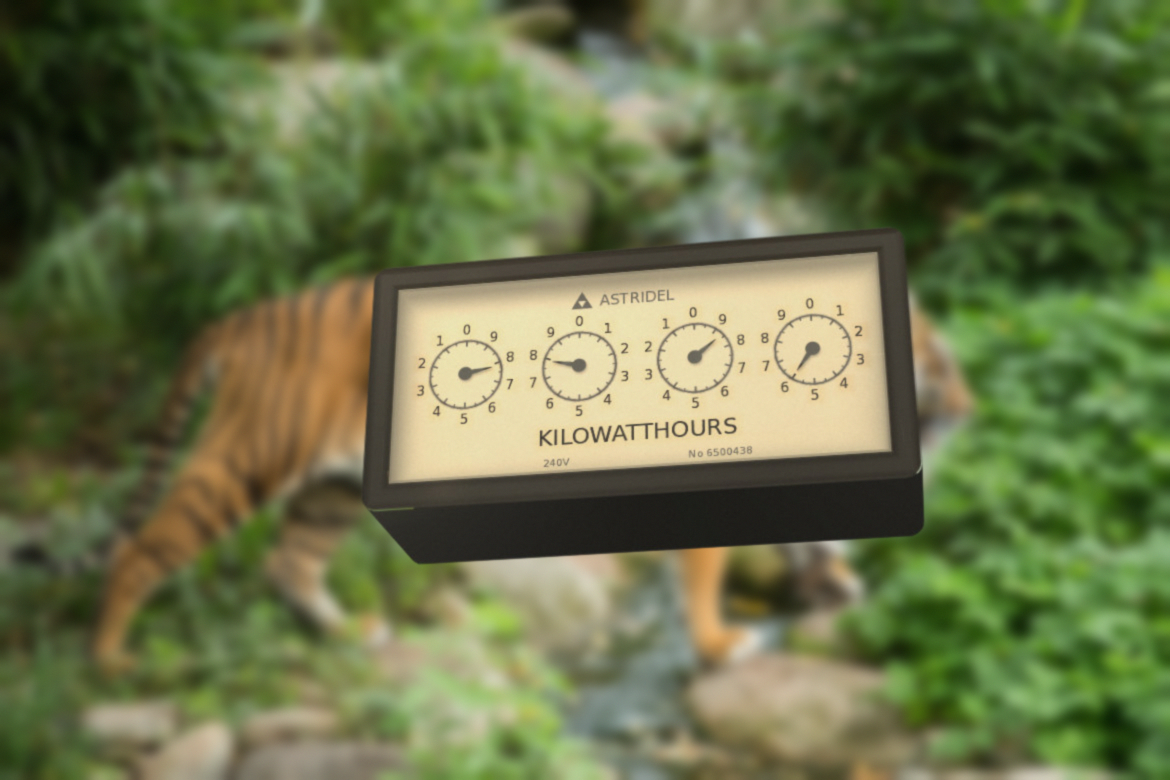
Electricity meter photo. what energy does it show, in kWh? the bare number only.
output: 7786
